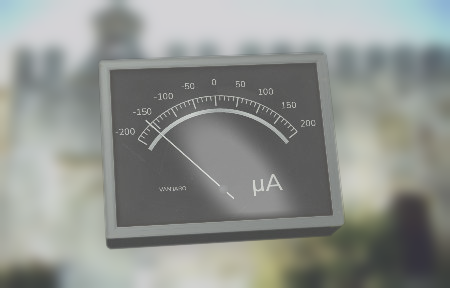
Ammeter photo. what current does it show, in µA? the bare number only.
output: -160
